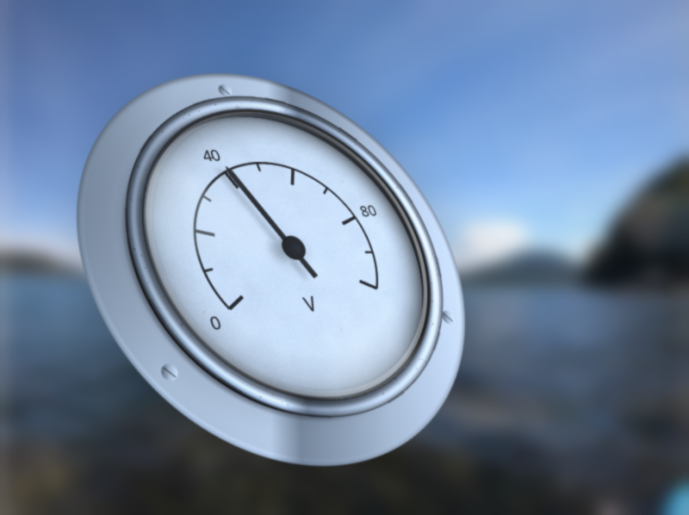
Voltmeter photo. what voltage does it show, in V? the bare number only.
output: 40
